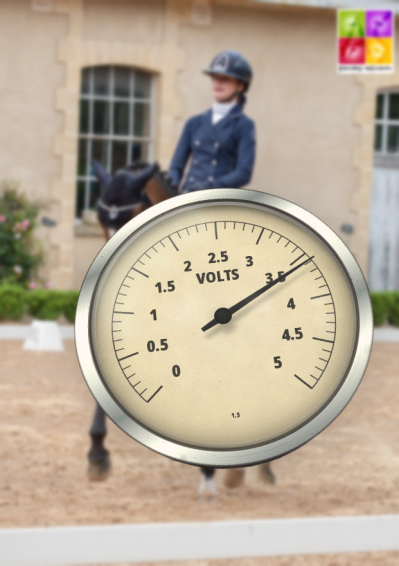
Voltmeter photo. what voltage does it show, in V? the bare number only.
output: 3.6
